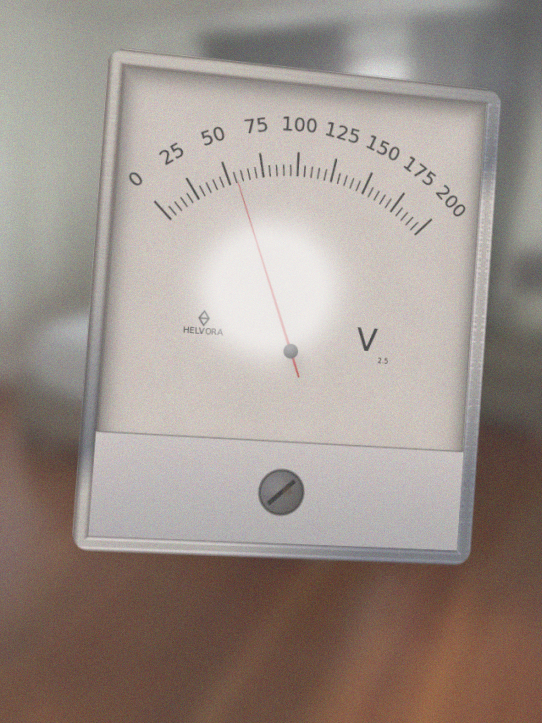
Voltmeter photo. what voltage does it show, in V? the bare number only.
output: 55
